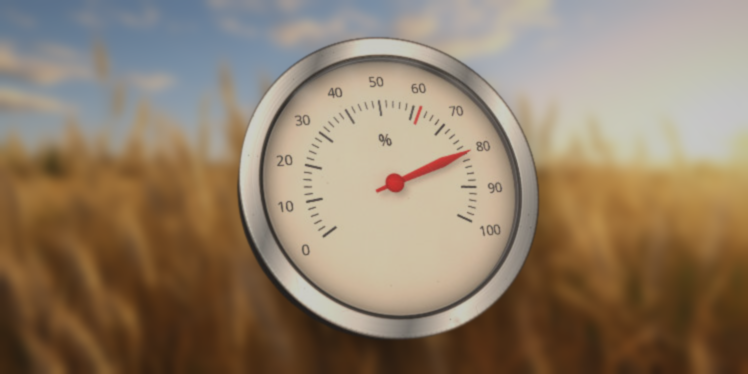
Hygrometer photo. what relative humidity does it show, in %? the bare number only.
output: 80
